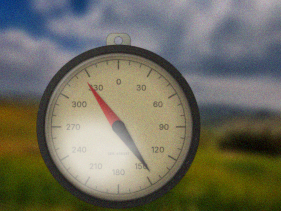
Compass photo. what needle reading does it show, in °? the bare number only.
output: 325
